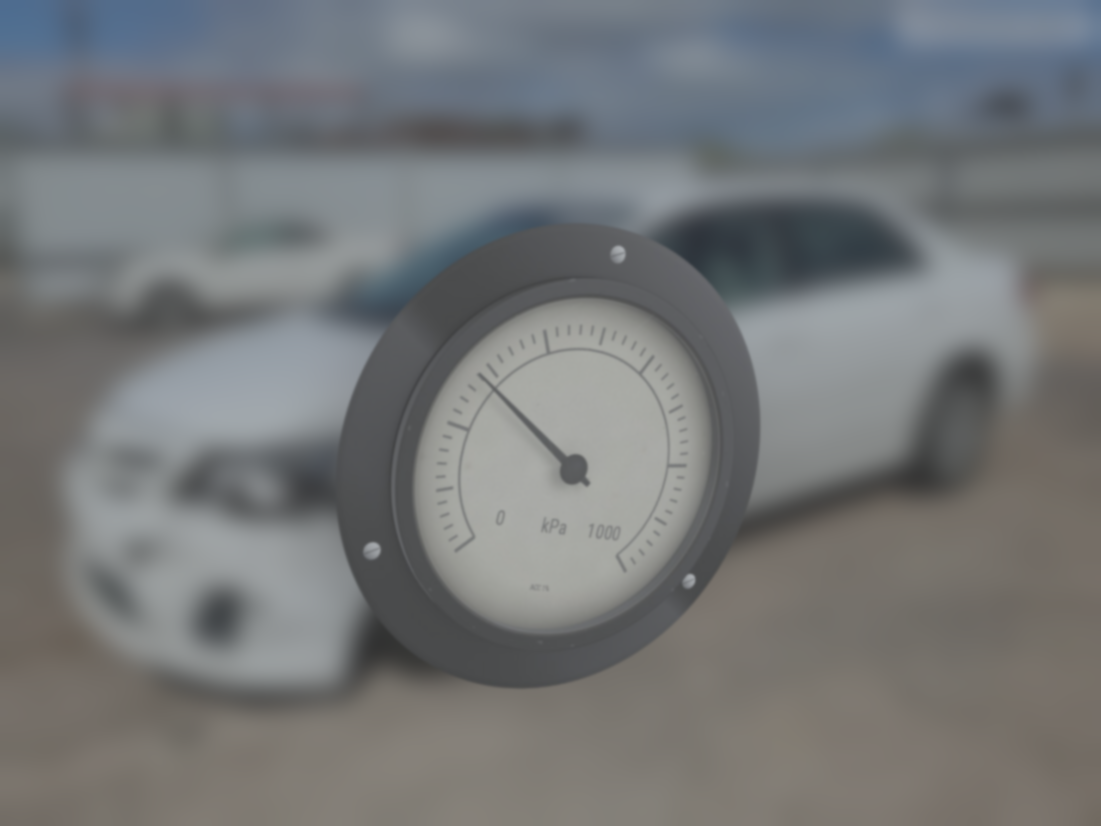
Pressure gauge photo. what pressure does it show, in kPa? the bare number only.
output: 280
